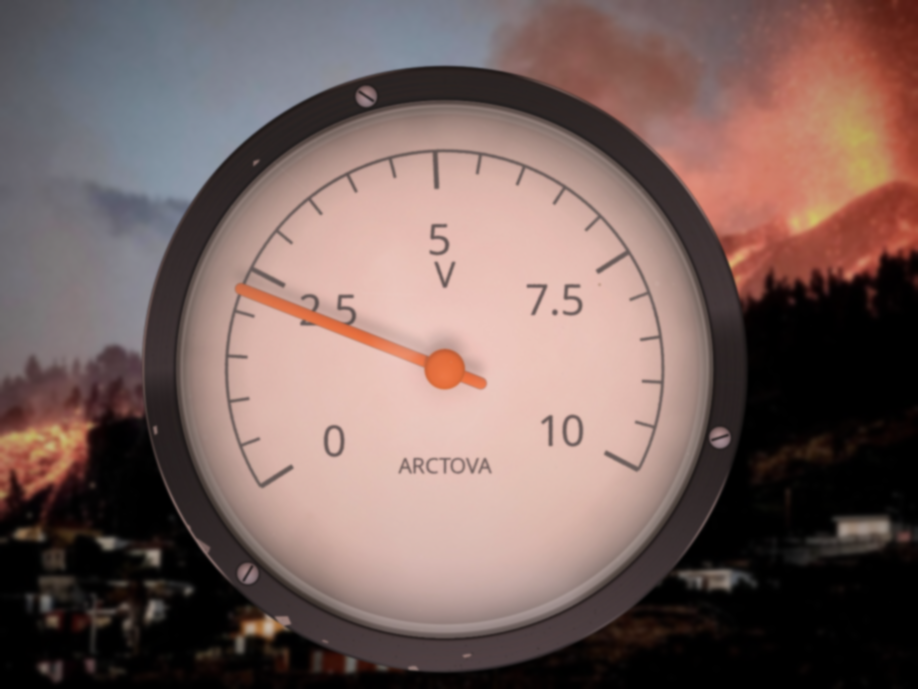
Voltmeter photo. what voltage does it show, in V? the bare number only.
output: 2.25
